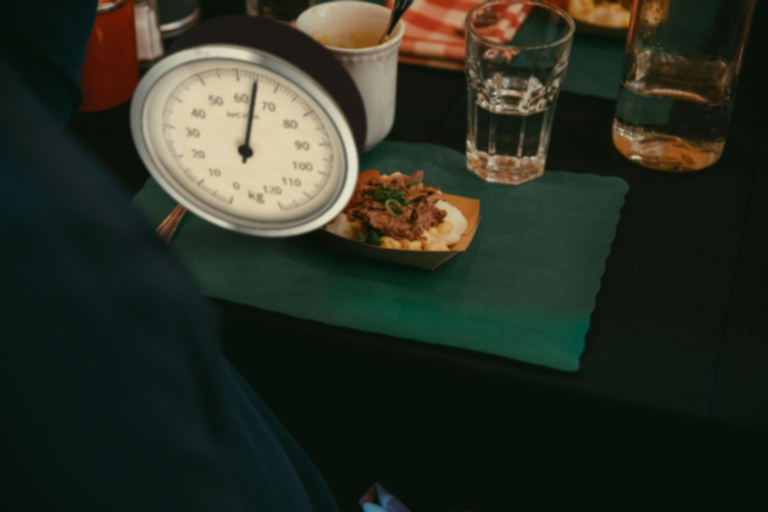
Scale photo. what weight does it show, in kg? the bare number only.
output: 65
